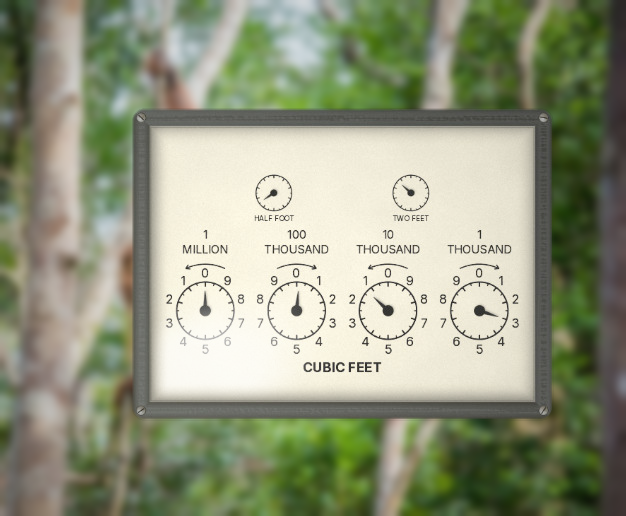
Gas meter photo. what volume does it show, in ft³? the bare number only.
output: 1300
